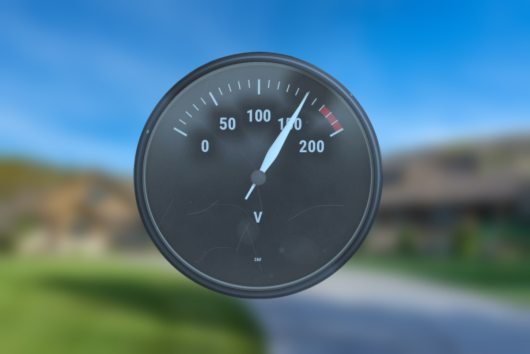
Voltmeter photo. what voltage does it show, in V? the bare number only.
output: 150
